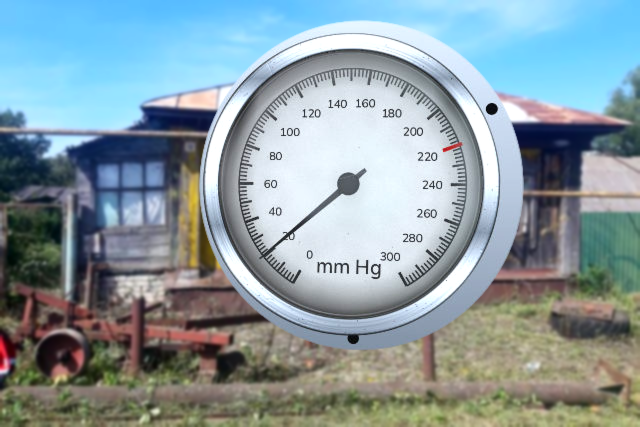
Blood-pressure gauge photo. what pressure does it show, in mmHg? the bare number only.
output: 20
